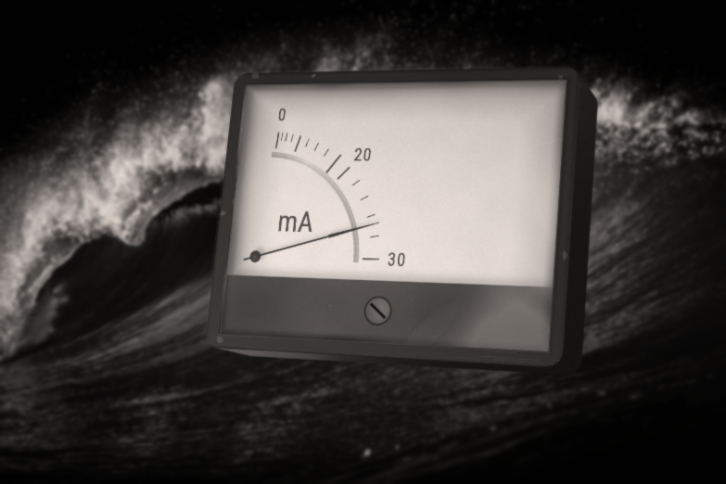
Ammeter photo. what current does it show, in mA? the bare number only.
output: 27
